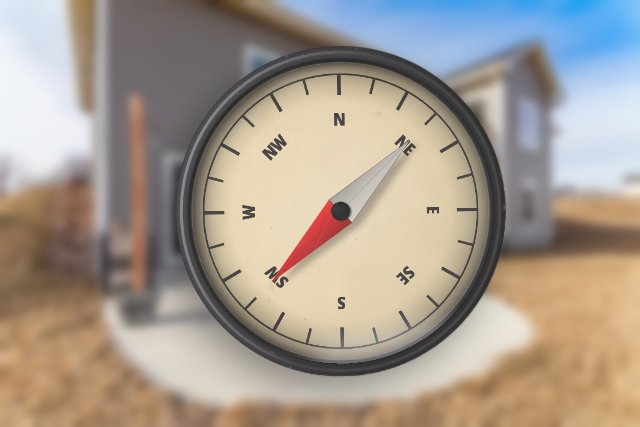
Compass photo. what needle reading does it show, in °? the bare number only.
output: 225
